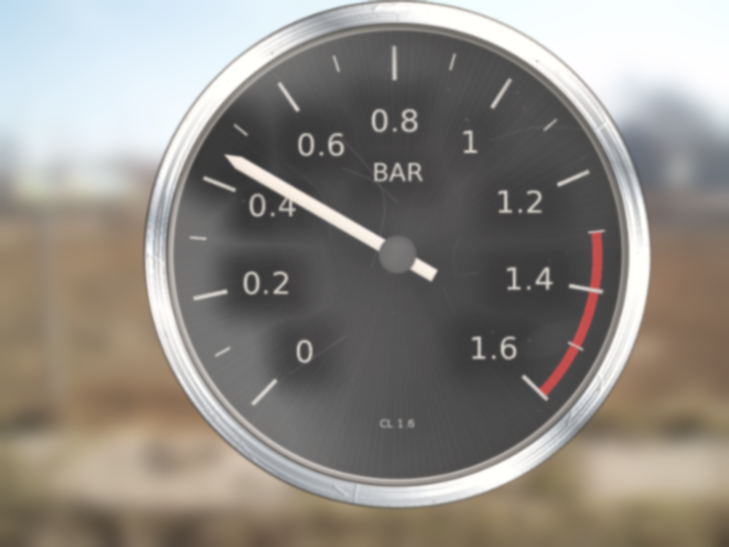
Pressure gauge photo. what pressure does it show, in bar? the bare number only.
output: 0.45
